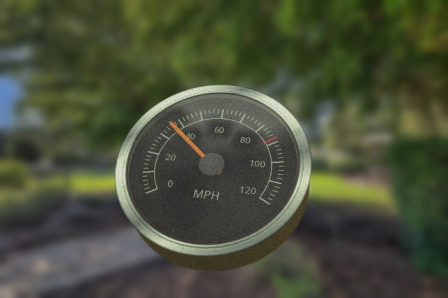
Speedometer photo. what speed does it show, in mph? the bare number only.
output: 36
